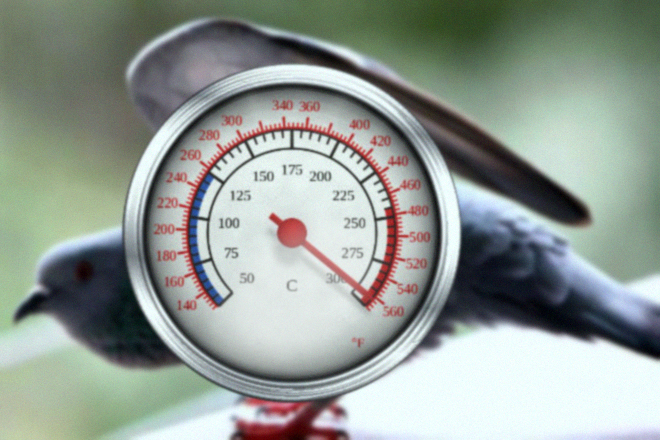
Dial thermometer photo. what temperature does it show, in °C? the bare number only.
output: 295
